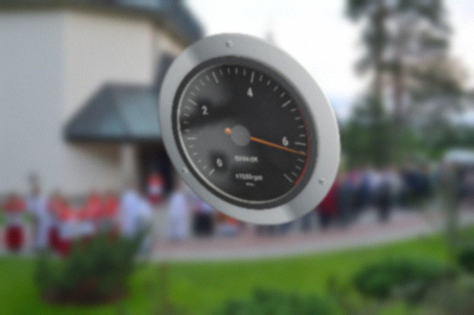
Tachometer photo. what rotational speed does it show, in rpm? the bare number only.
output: 6200
